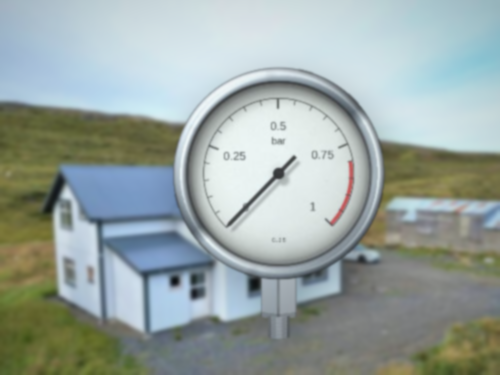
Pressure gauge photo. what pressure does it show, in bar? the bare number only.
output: 0
